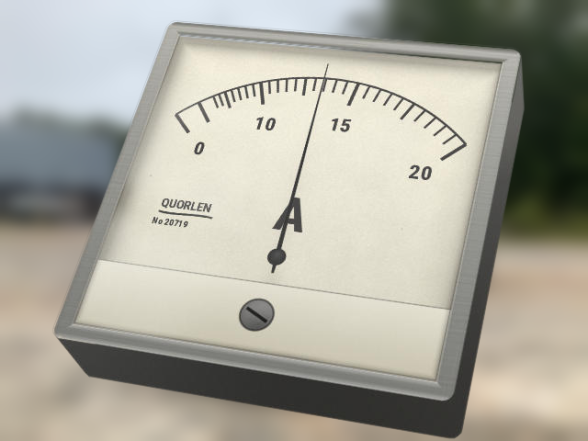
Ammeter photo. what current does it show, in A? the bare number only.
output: 13.5
